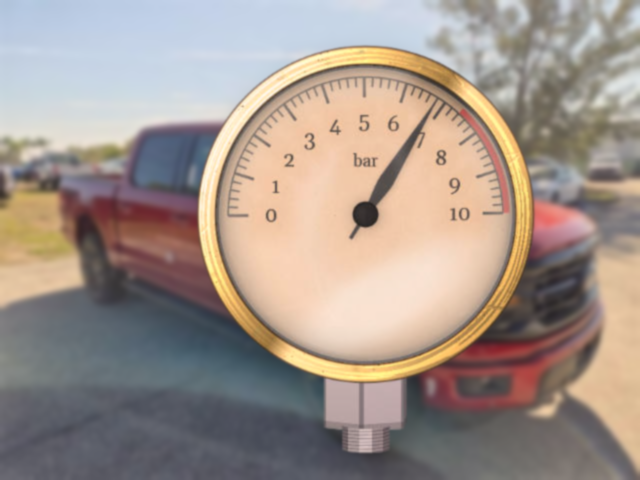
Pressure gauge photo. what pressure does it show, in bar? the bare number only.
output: 6.8
